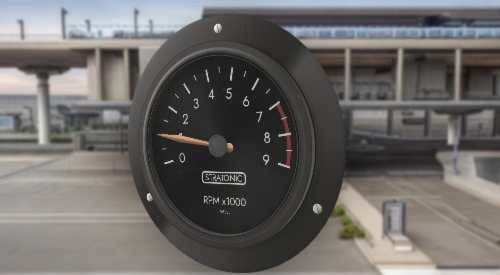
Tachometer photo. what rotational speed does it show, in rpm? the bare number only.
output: 1000
